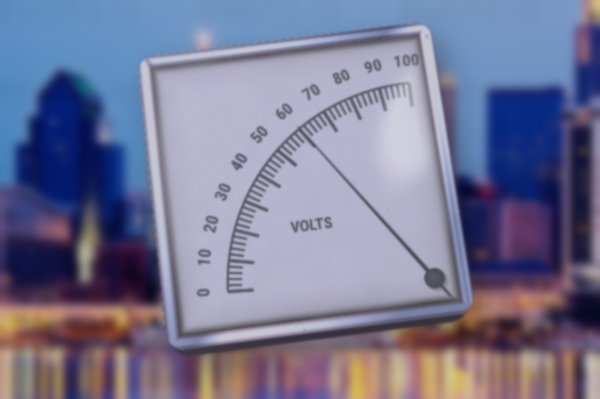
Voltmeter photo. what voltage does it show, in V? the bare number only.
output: 60
